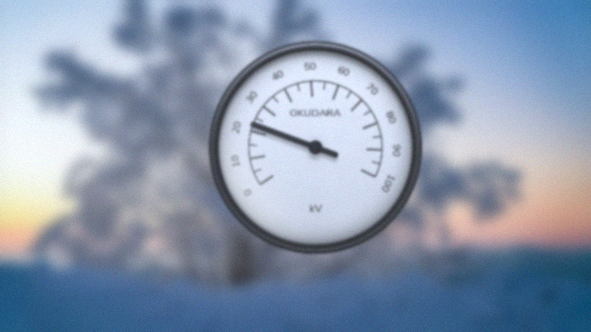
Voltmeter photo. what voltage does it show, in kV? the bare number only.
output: 22.5
